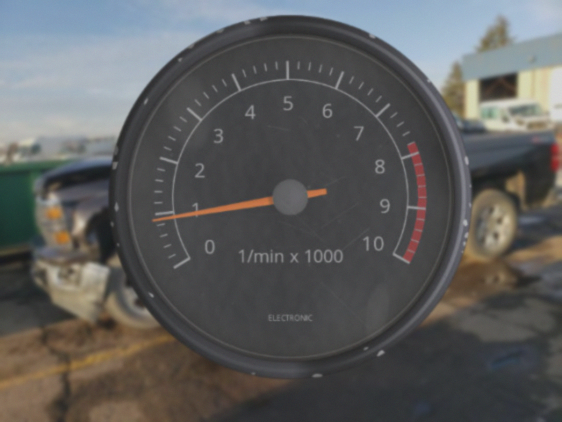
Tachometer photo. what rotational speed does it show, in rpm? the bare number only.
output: 900
